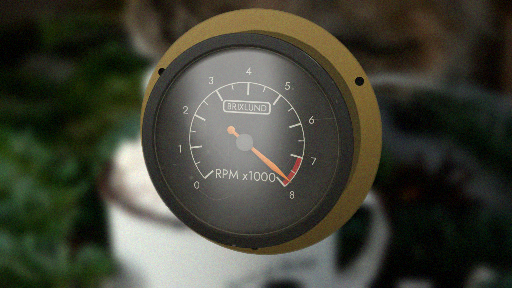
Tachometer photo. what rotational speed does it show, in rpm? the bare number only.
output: 7750
